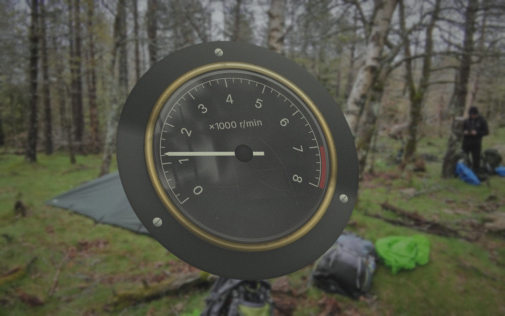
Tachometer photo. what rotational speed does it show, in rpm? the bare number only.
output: 1200
